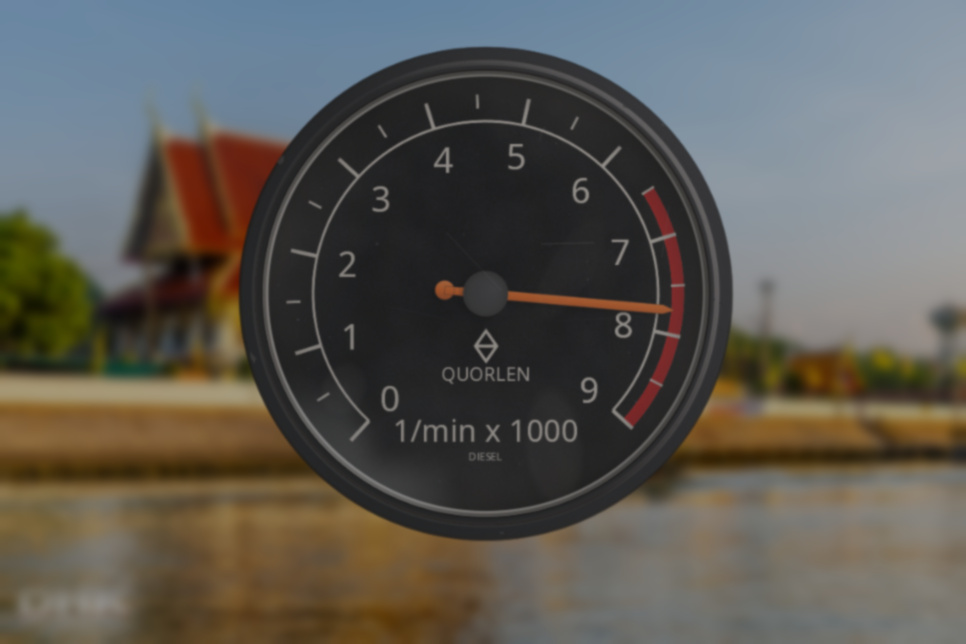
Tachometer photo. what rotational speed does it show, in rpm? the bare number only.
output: 7750
